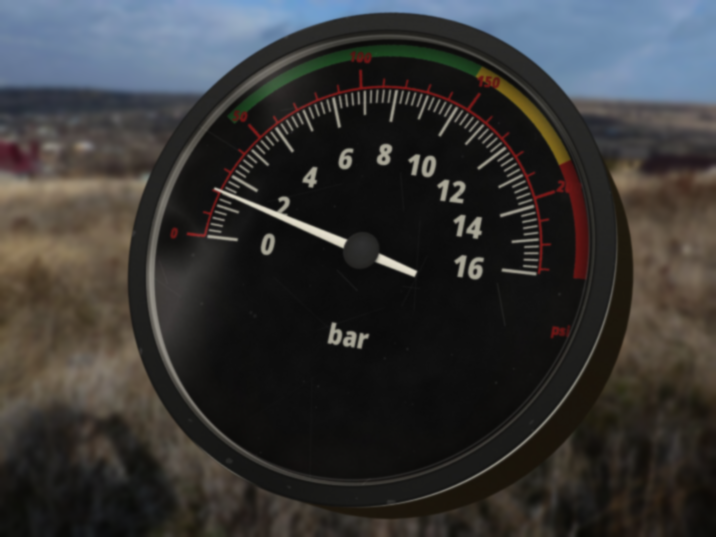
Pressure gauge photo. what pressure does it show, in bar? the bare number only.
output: 1.4
